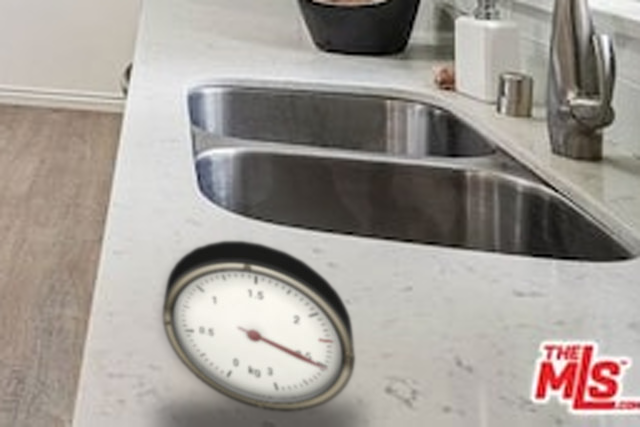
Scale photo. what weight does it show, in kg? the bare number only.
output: 2.5
